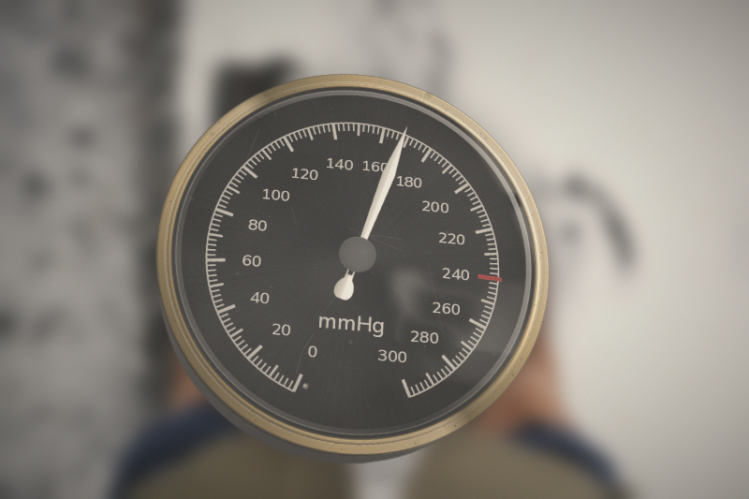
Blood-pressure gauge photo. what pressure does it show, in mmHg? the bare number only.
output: 168
